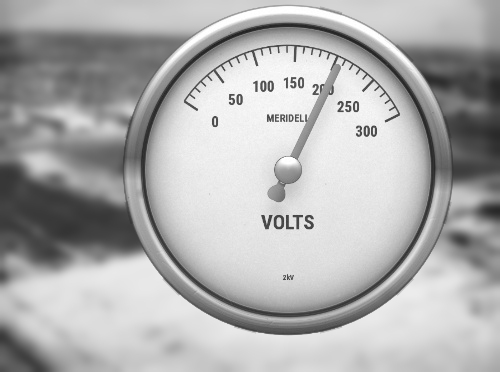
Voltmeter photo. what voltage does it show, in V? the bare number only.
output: 205
